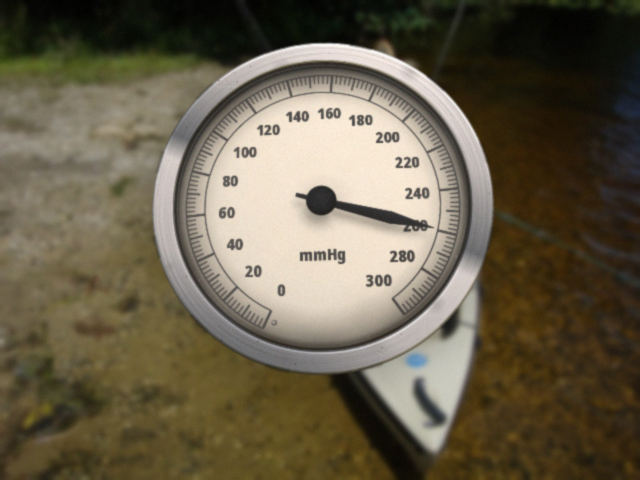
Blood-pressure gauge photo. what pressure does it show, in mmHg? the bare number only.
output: 260
